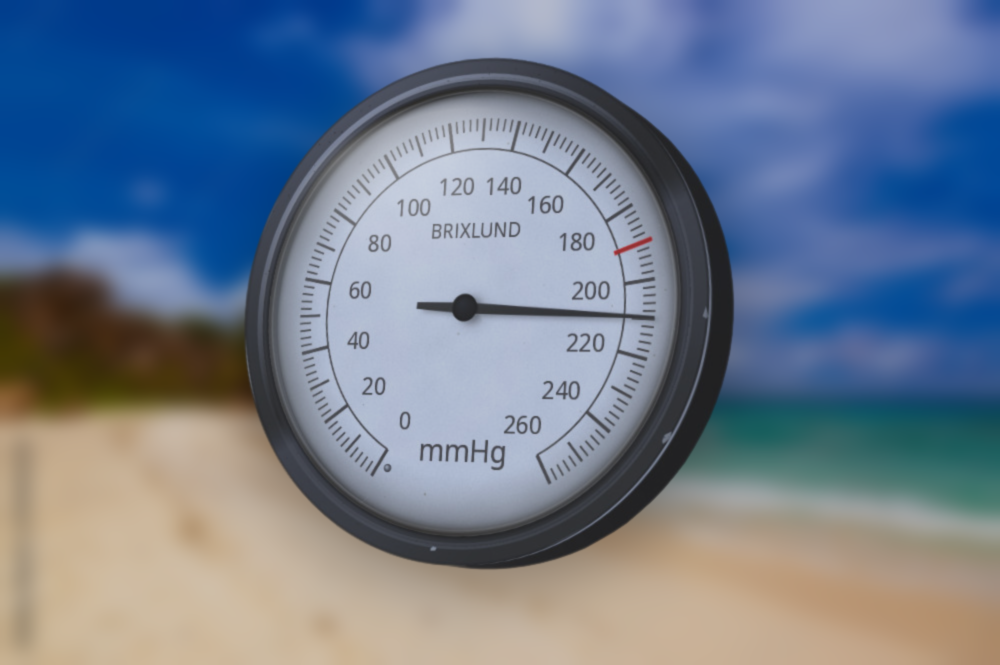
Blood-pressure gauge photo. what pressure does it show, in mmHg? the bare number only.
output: 210
